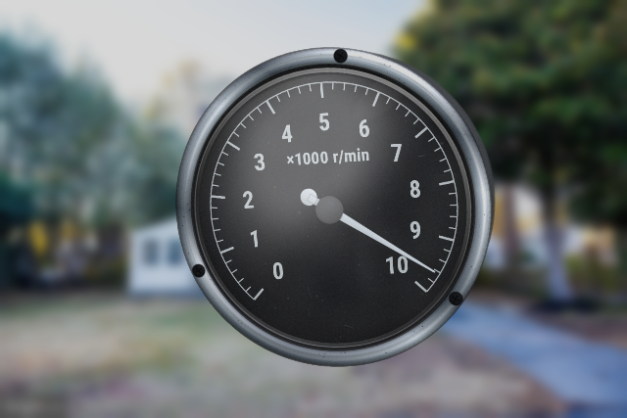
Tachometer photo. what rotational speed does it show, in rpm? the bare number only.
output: 9600
